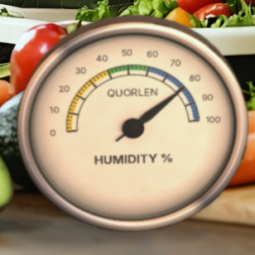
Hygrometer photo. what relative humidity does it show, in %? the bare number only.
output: 80
